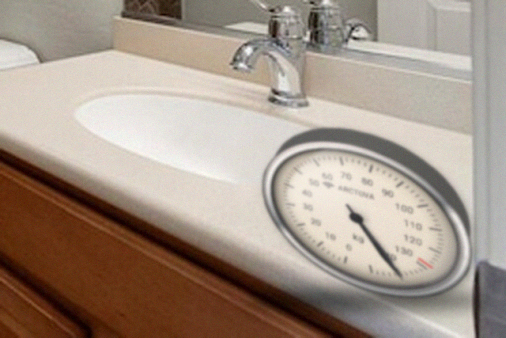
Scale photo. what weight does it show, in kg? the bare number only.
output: 140
